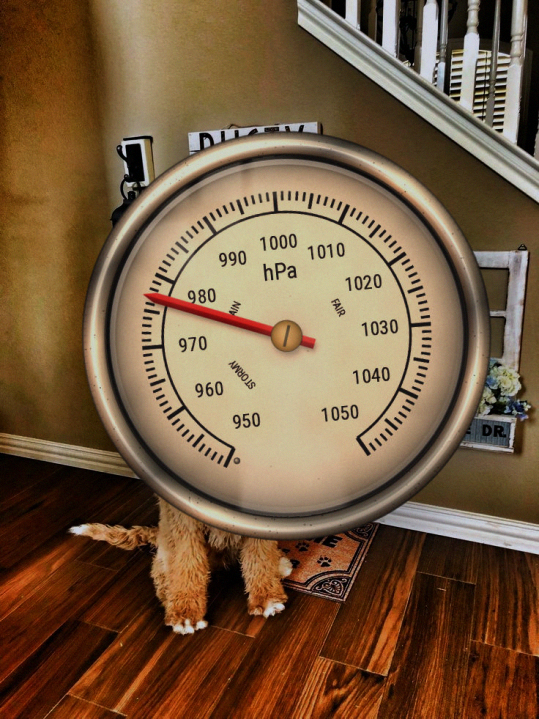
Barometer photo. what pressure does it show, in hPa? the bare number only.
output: 977
